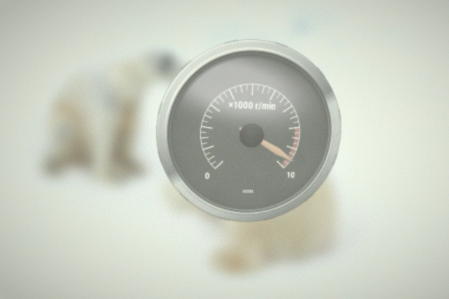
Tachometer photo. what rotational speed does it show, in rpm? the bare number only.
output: 9500
